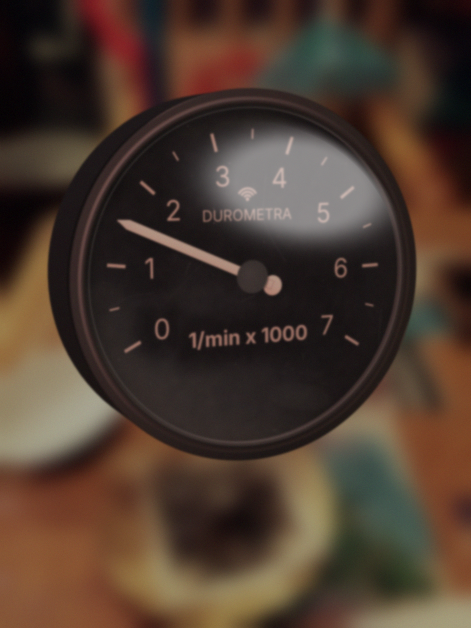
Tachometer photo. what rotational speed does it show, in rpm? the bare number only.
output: 1500
